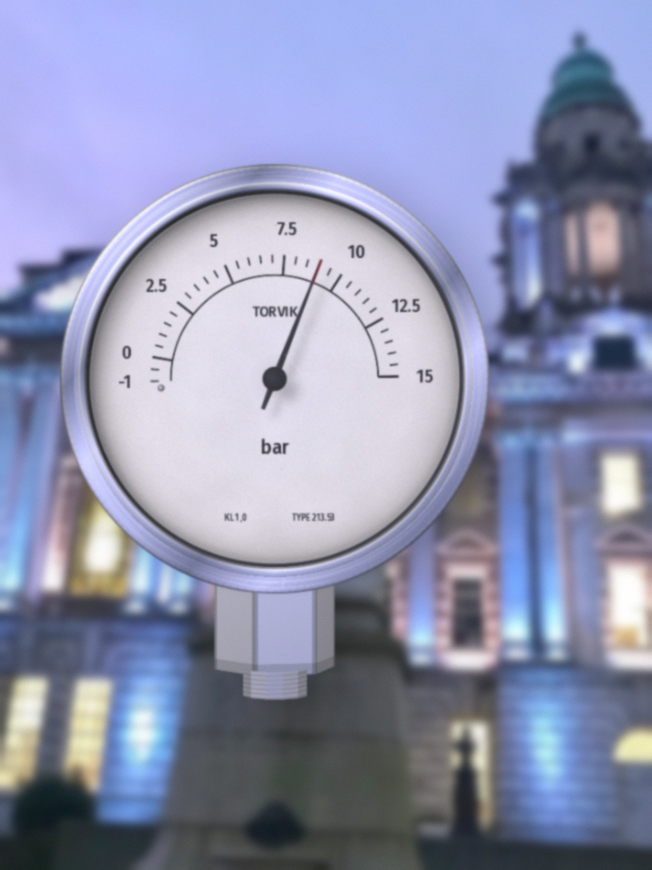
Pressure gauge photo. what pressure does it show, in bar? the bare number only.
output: 9
